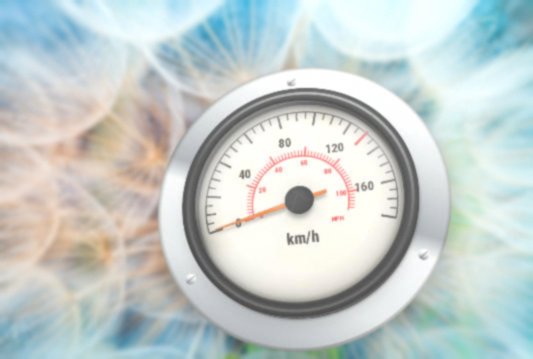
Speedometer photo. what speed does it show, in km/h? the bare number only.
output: 0
